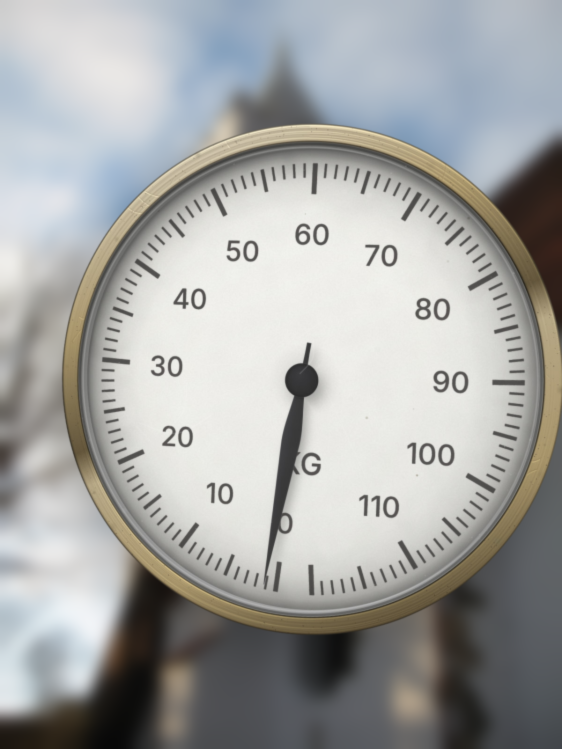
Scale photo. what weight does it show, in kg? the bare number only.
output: 1
